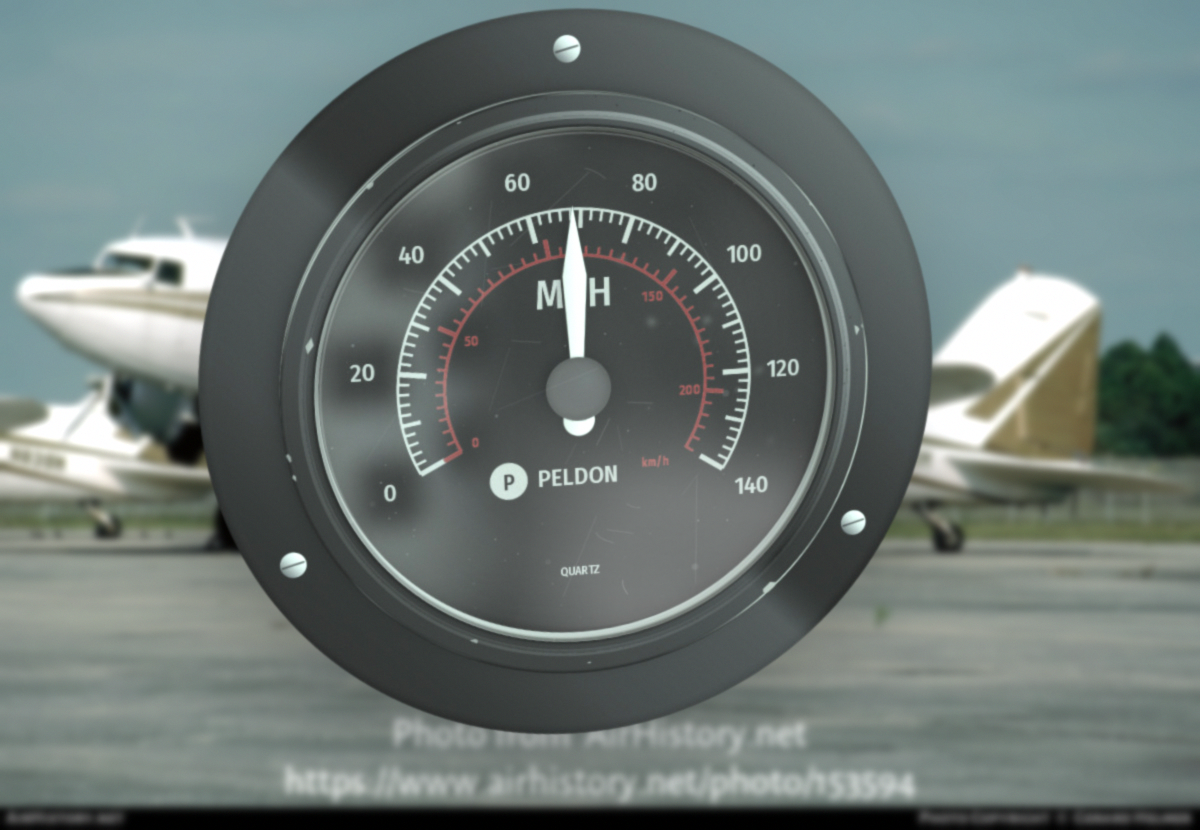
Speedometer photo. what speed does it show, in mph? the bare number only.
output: 68
